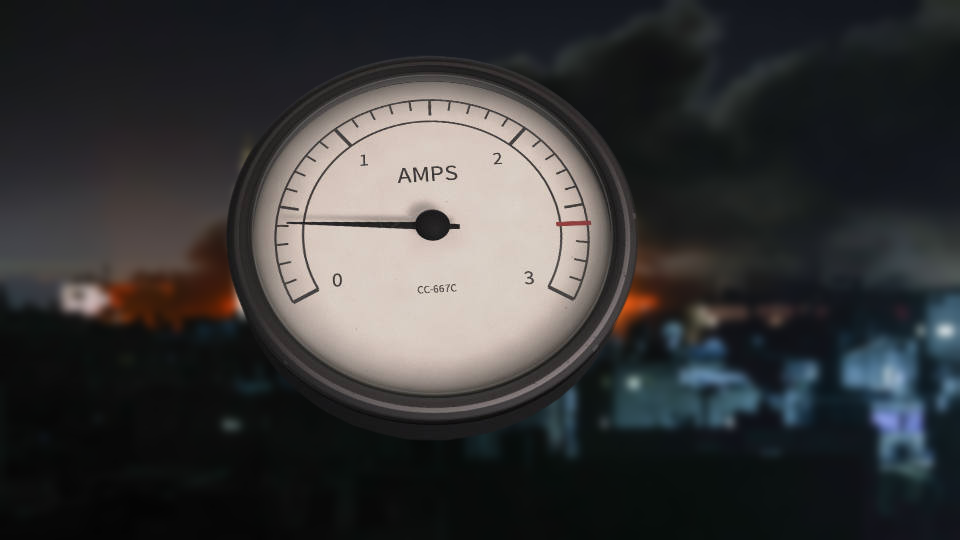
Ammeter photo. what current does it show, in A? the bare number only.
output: 0.4
